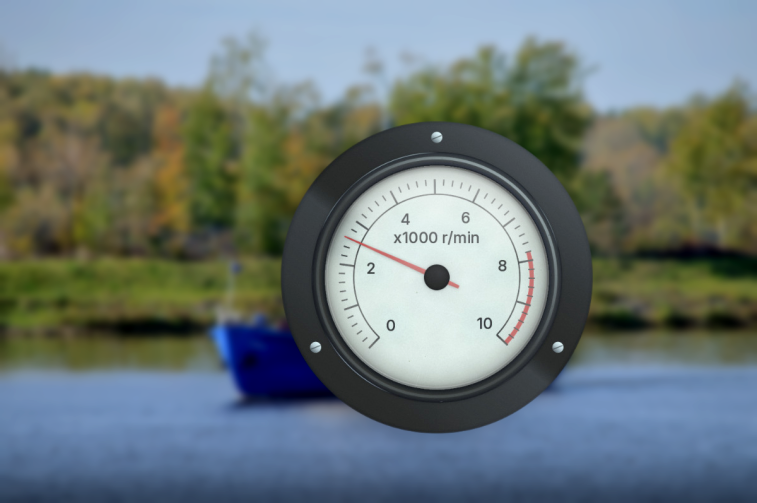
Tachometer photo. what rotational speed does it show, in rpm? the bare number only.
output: 2600
